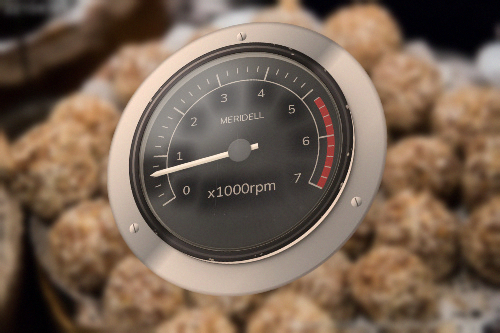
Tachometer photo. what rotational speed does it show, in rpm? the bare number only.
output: 600
